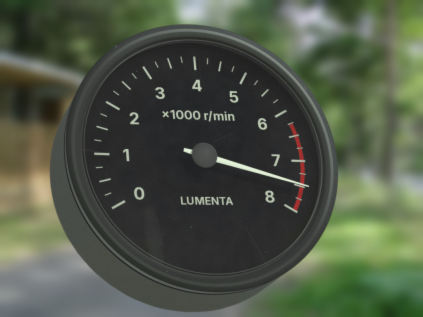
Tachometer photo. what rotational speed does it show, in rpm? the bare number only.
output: 7500
